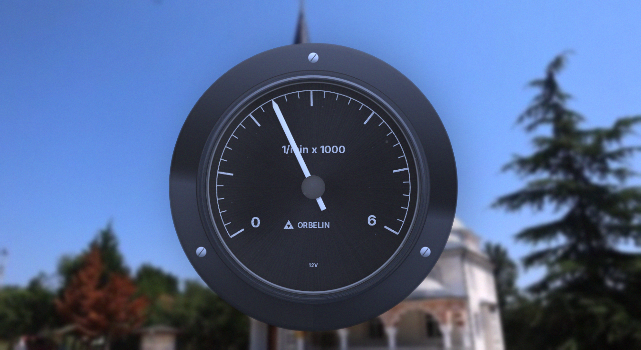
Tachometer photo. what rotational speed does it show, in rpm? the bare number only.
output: 2400
